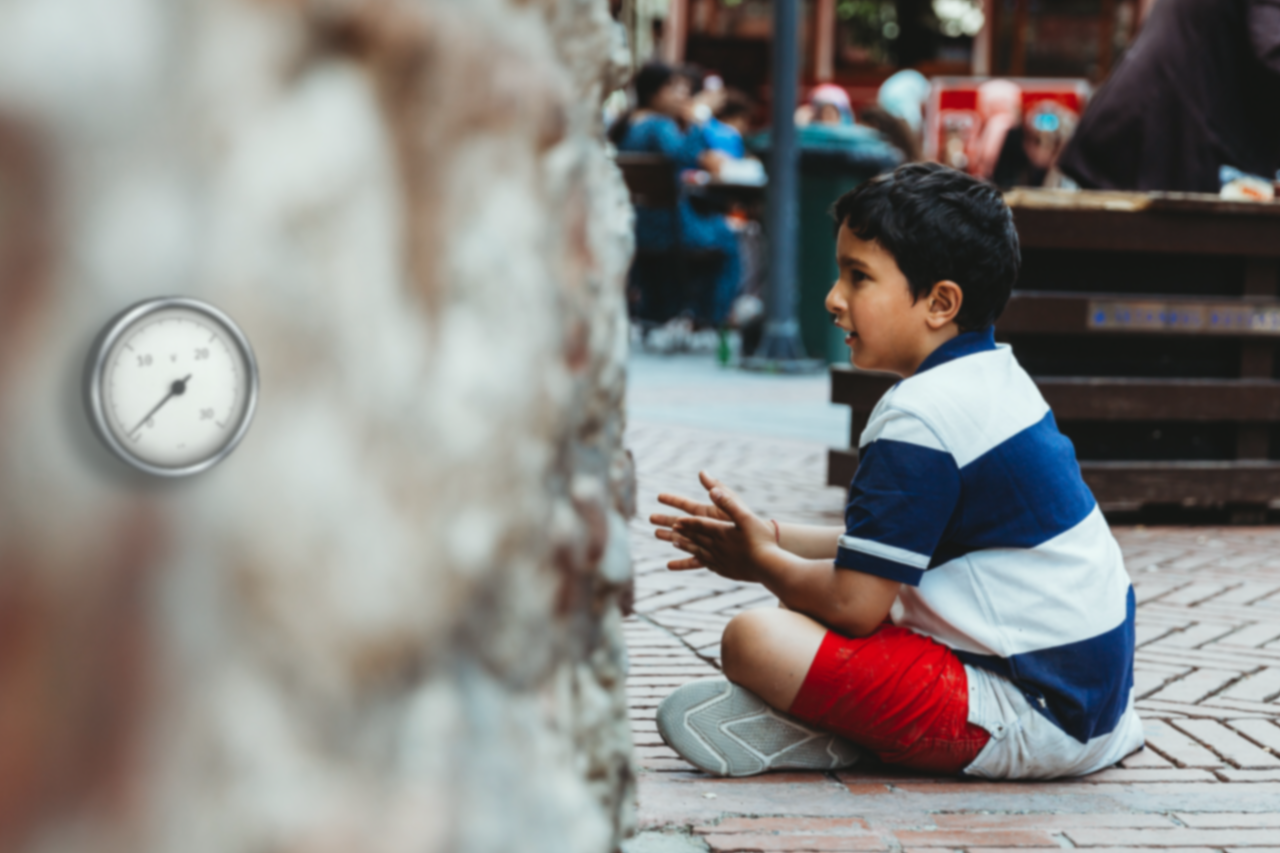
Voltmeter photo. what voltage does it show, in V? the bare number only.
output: 1
